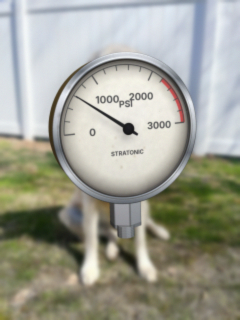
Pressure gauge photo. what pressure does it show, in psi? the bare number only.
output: 600
